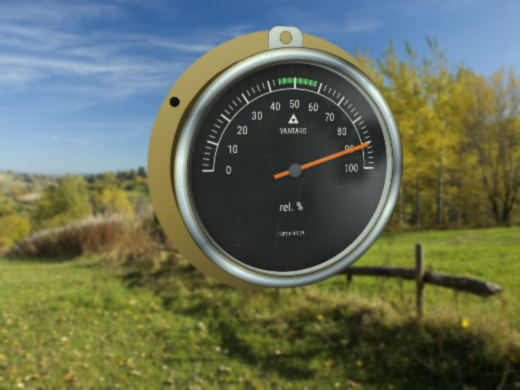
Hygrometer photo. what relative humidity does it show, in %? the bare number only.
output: 90
